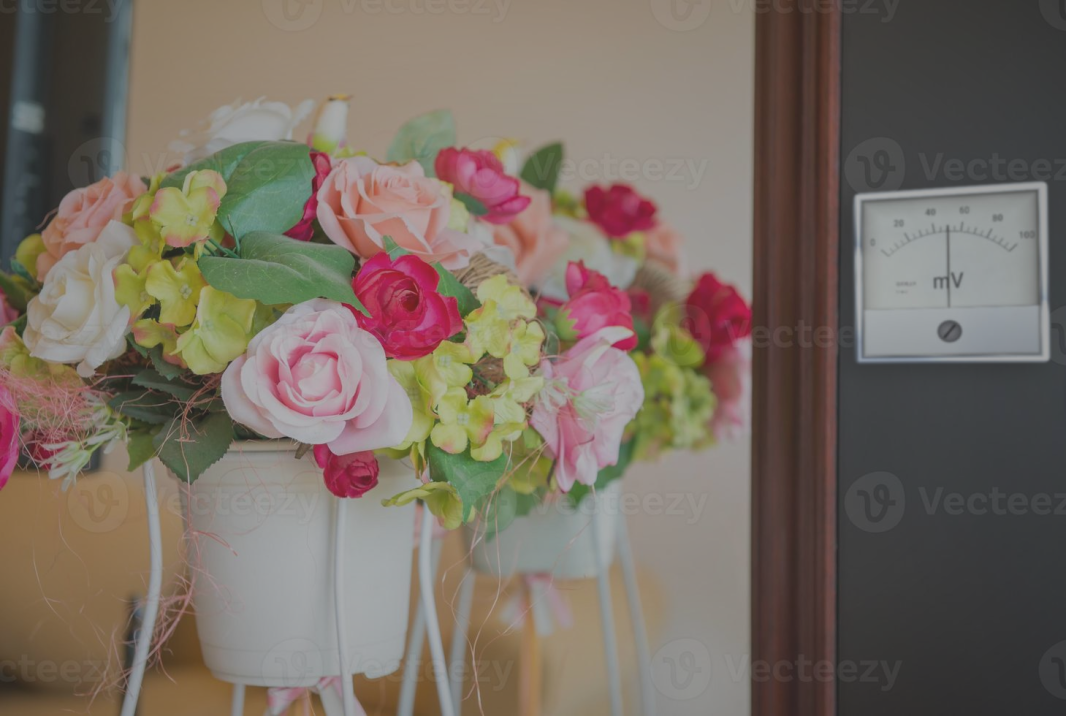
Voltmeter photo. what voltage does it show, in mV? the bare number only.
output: 50
